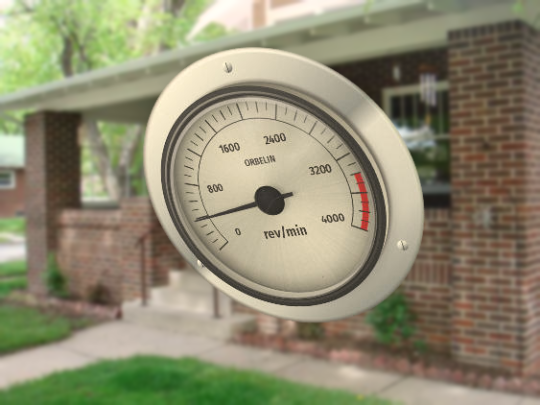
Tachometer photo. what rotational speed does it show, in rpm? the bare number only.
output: 400
